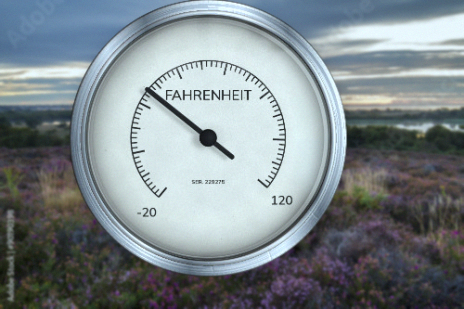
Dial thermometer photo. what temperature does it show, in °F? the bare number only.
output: 26
